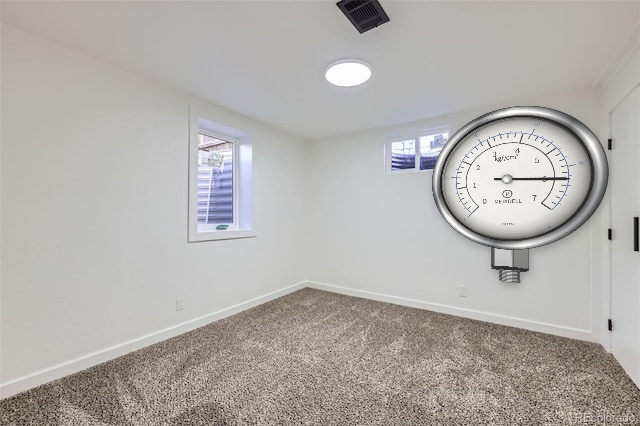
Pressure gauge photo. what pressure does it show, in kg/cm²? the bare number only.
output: 6
